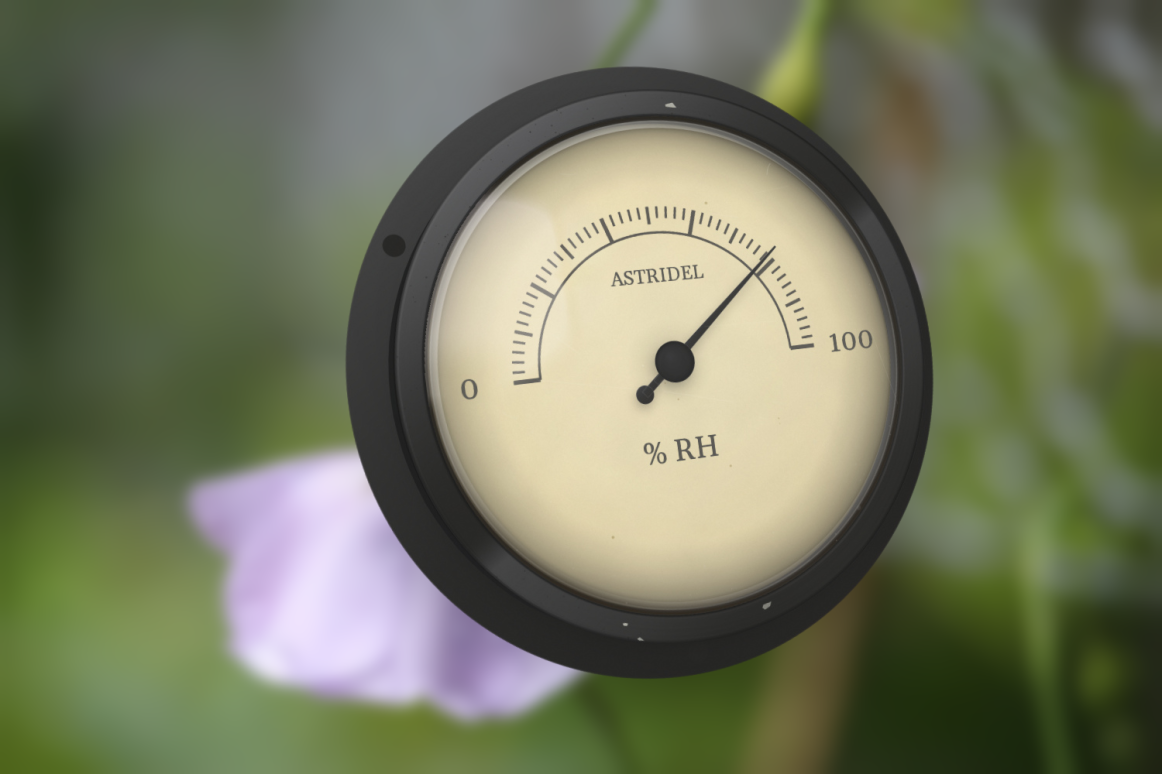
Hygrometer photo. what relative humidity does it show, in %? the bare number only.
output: 78
